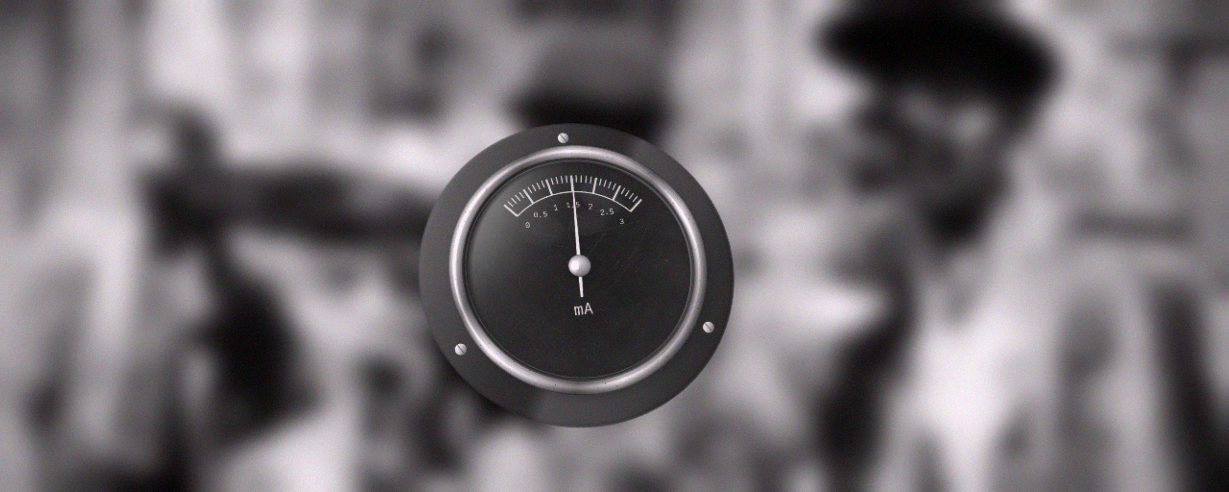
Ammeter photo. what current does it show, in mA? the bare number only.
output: 1.5
